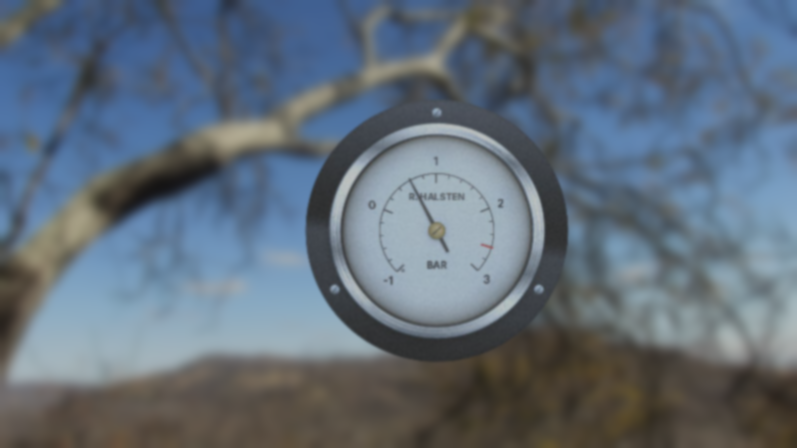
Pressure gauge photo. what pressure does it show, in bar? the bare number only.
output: 0.6
